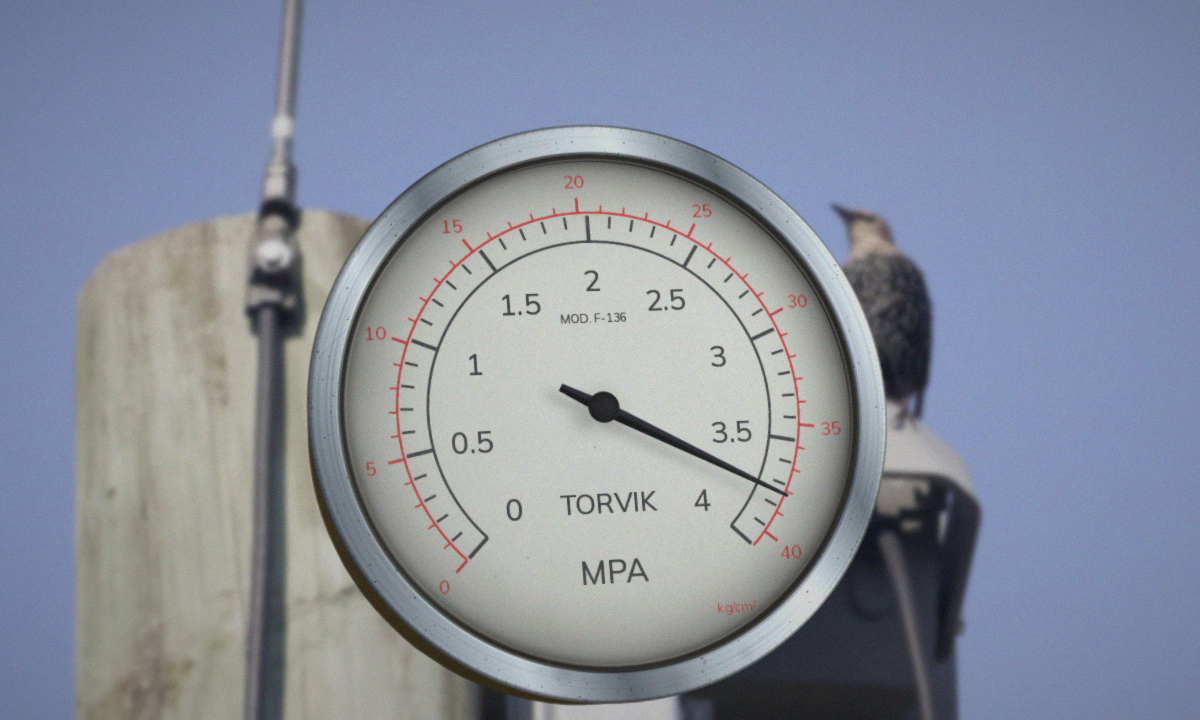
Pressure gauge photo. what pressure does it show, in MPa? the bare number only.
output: 3.75
